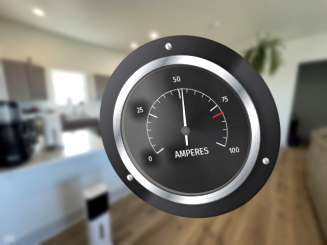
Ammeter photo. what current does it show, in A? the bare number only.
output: 52.5
